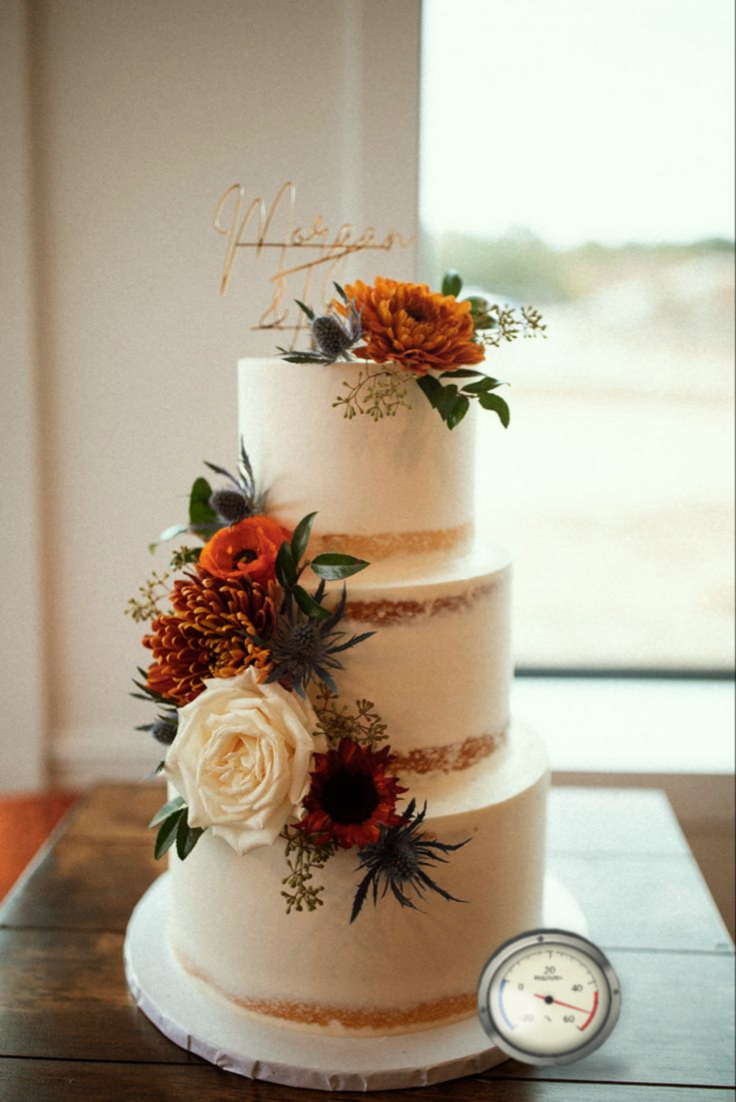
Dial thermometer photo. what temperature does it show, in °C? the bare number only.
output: 52
